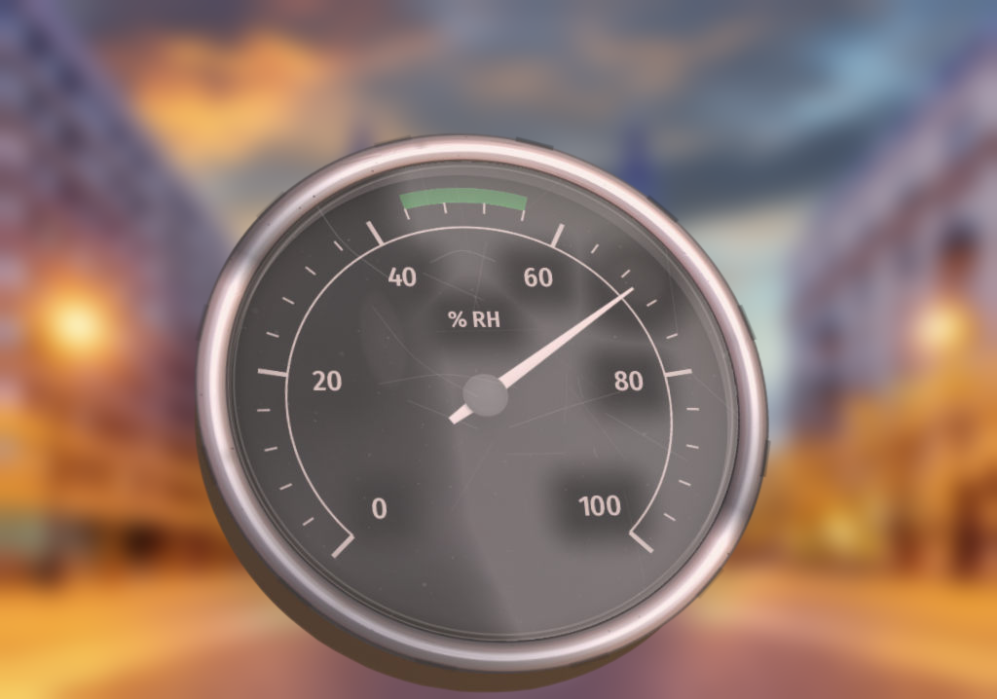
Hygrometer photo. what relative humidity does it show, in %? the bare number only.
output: 70
